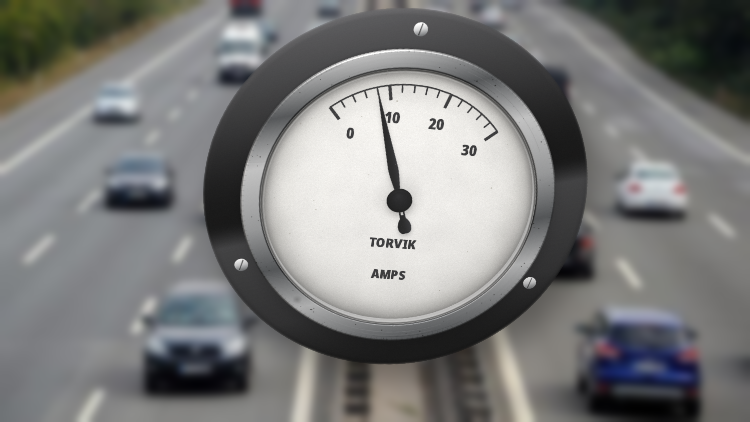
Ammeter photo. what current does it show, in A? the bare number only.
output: 8
